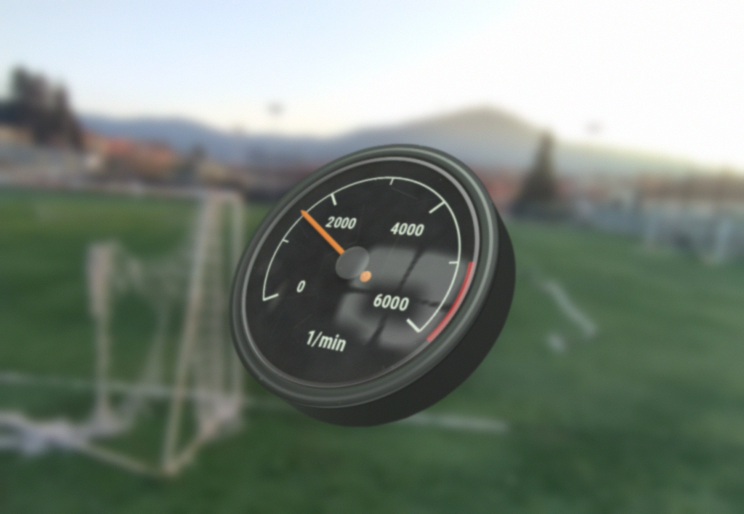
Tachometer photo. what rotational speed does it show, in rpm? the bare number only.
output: 1500
